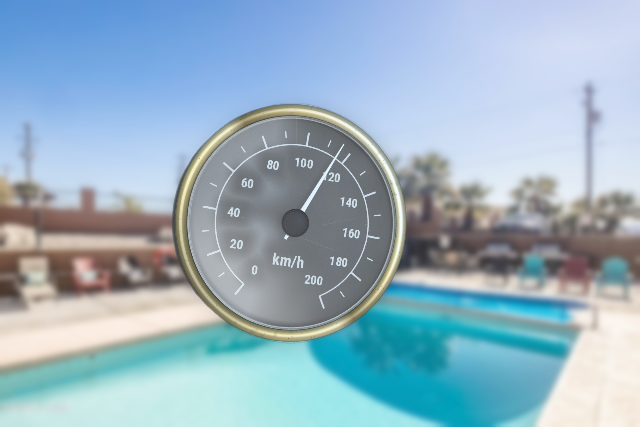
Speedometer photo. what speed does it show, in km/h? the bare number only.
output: 115
